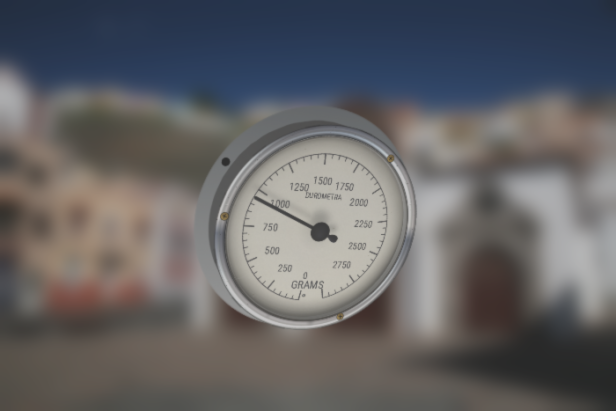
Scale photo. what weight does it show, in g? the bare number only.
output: 950
